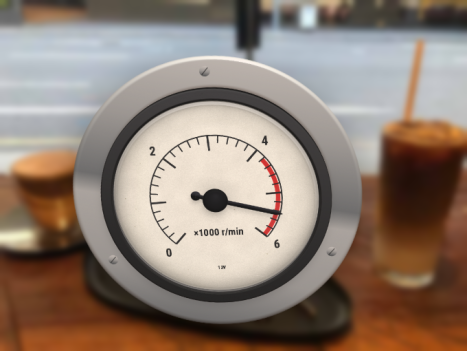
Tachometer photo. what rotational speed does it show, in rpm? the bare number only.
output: 5400
